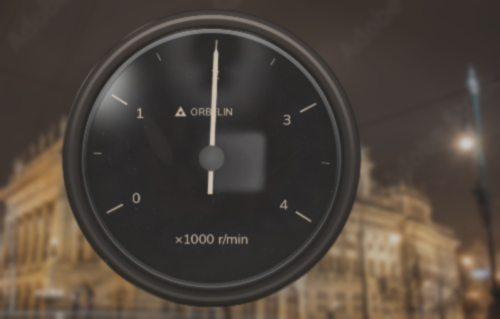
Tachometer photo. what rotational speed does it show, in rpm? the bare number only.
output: 2000
